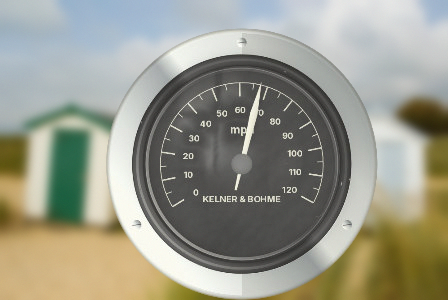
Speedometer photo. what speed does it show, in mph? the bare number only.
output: 67.5
